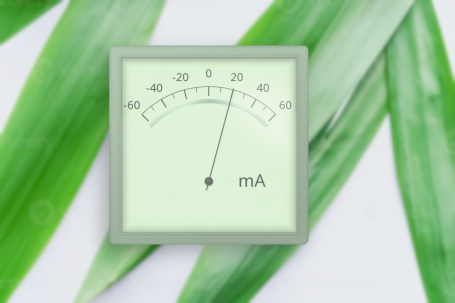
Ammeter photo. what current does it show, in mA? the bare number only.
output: 20
